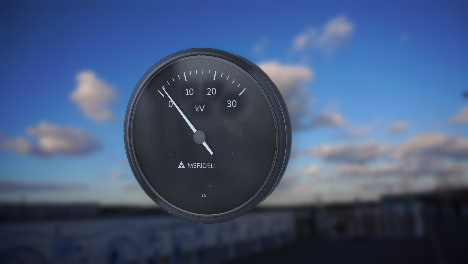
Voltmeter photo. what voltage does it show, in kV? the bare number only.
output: 2
